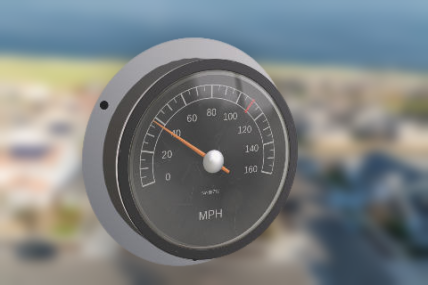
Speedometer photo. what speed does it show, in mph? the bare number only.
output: 37.5
